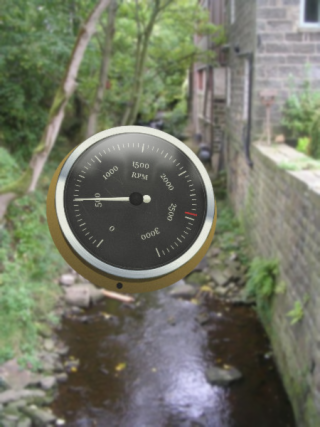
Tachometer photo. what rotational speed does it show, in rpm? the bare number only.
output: 500
